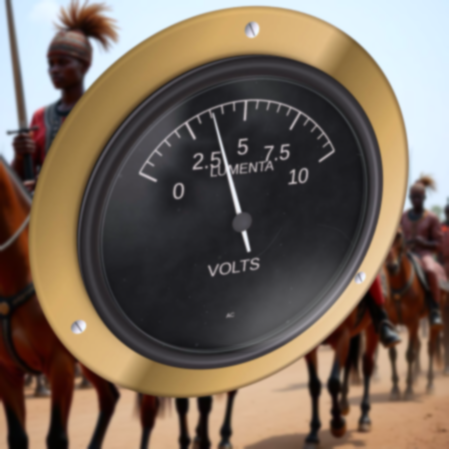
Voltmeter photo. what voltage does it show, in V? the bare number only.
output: 3.5
